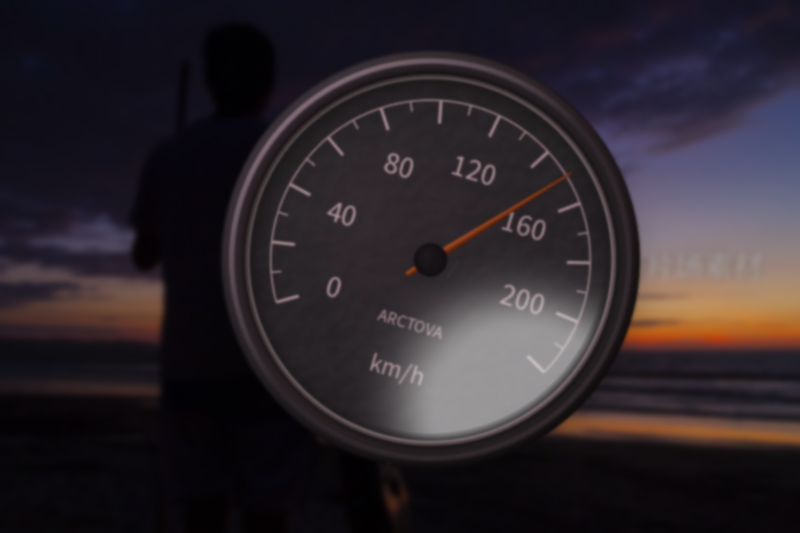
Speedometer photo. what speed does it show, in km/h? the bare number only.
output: 150
